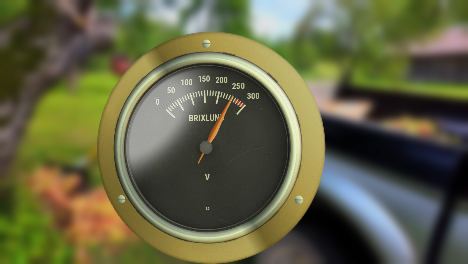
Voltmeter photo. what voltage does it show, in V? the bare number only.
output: 250
